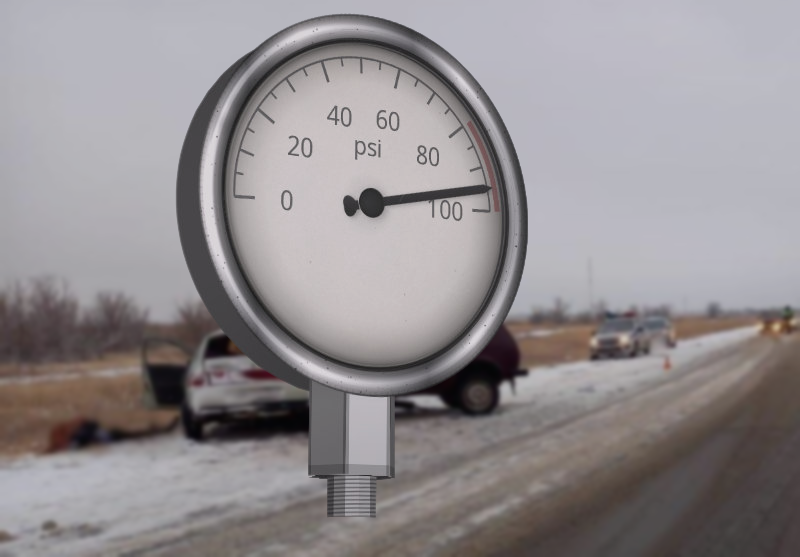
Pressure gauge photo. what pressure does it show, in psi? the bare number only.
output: 95
